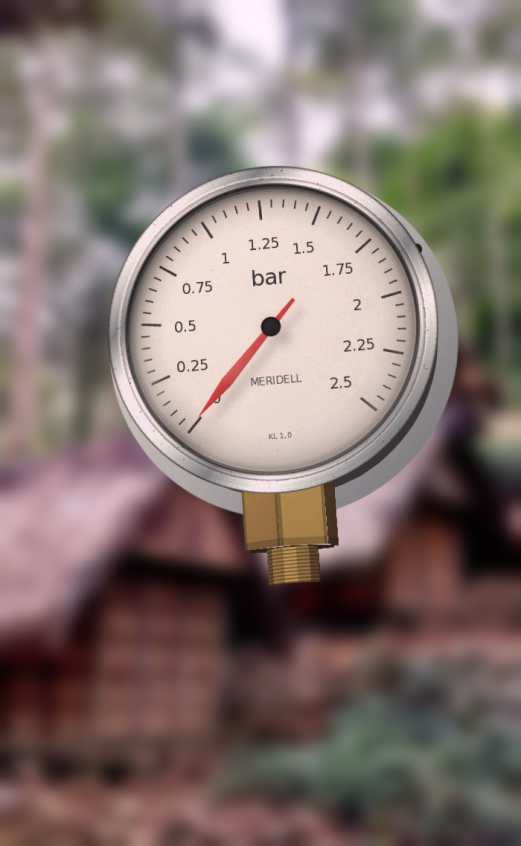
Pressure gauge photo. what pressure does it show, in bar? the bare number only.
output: 0
